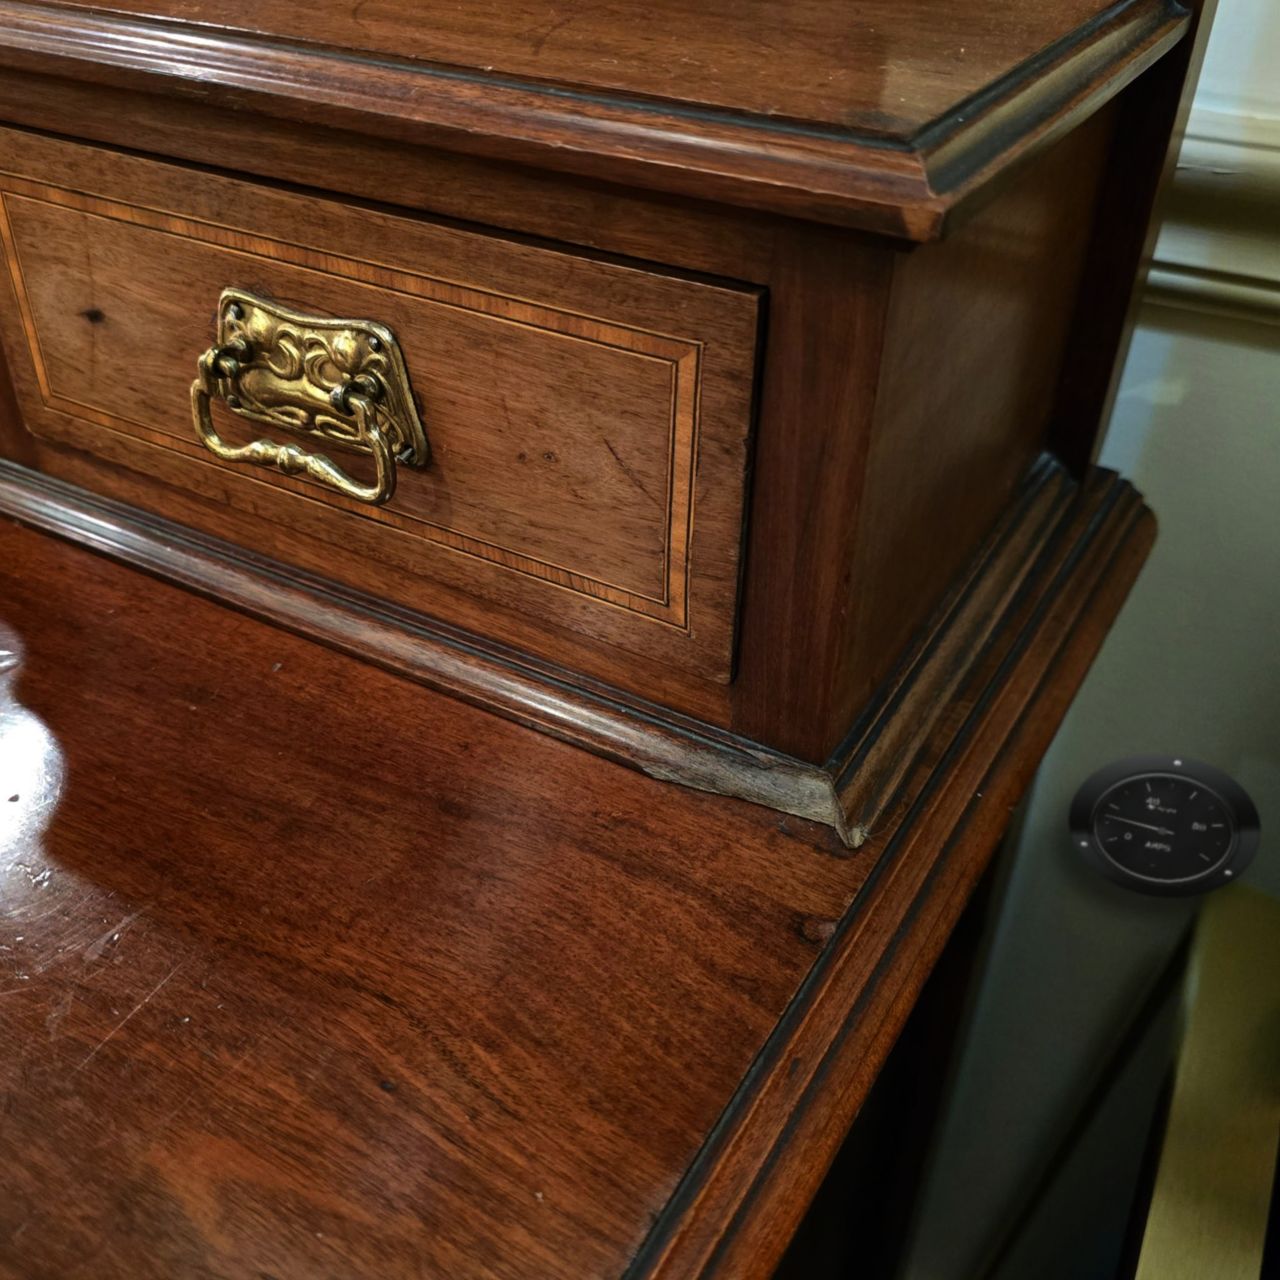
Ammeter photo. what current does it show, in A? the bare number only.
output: 15
